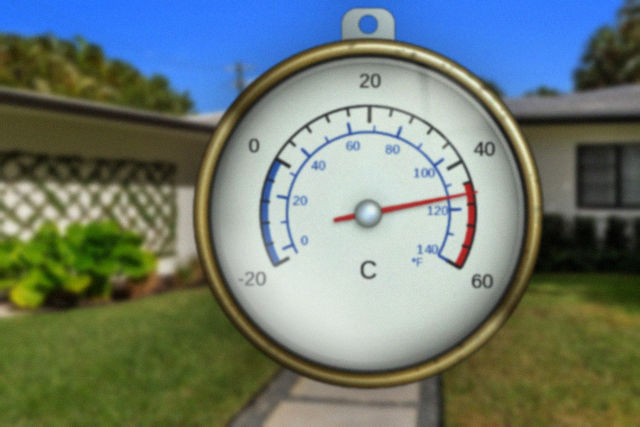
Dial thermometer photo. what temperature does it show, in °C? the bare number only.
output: 46
